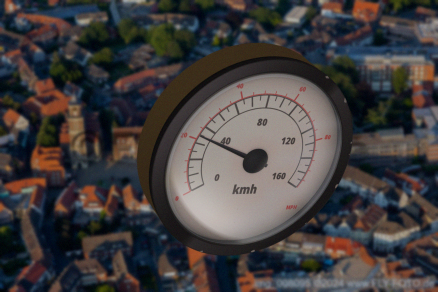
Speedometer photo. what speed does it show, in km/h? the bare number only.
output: 35
